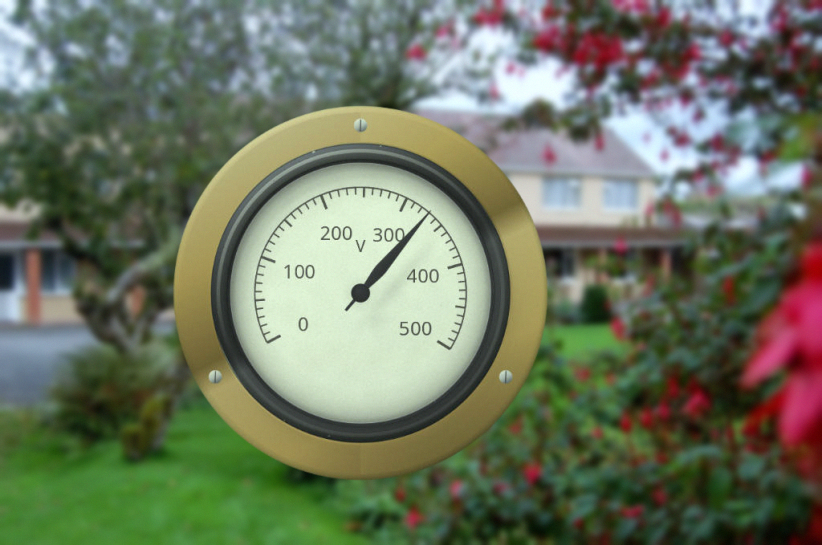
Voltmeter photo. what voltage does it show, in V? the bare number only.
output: 330
